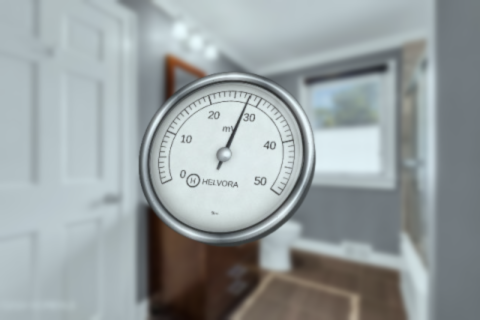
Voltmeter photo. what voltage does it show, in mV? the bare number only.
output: 28
